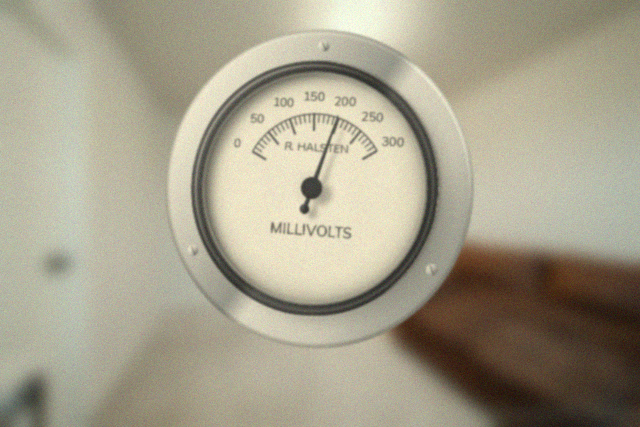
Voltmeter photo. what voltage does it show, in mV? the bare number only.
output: 200
